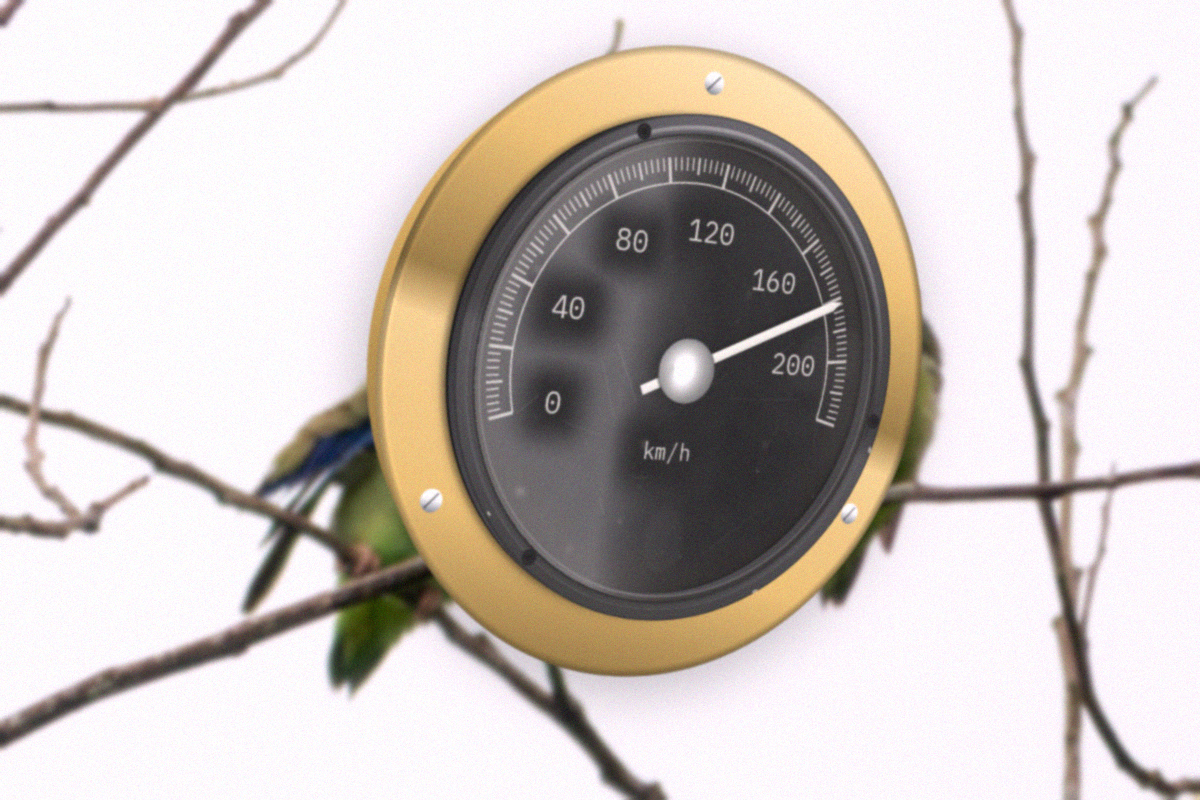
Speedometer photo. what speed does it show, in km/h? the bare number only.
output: 180
